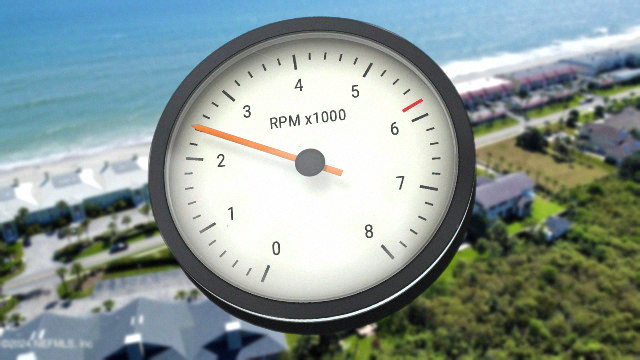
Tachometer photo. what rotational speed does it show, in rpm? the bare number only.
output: 2400
